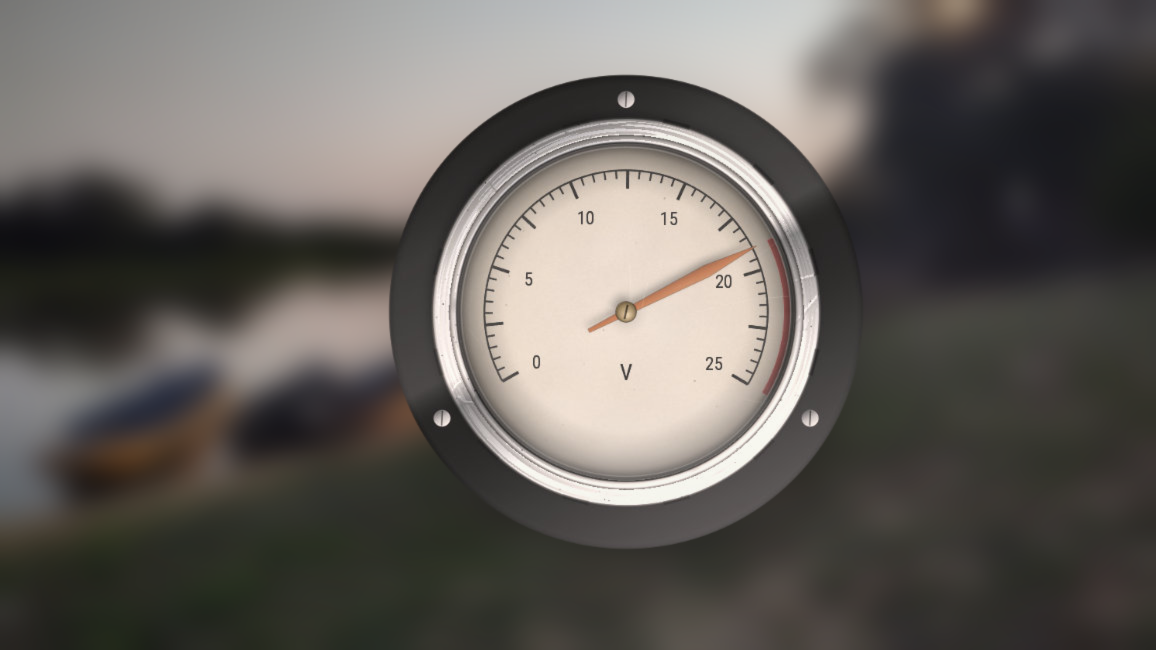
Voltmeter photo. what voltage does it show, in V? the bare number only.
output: 19
